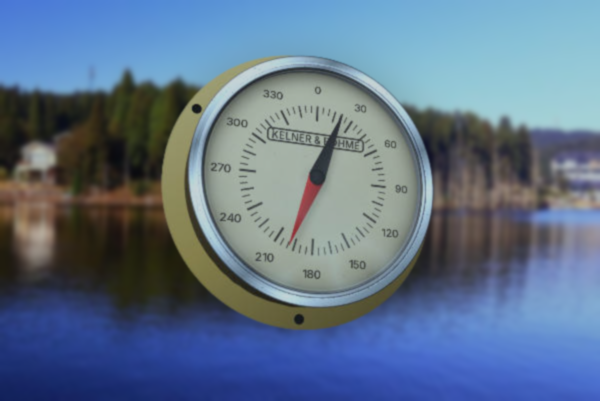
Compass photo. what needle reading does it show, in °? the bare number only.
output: 200
